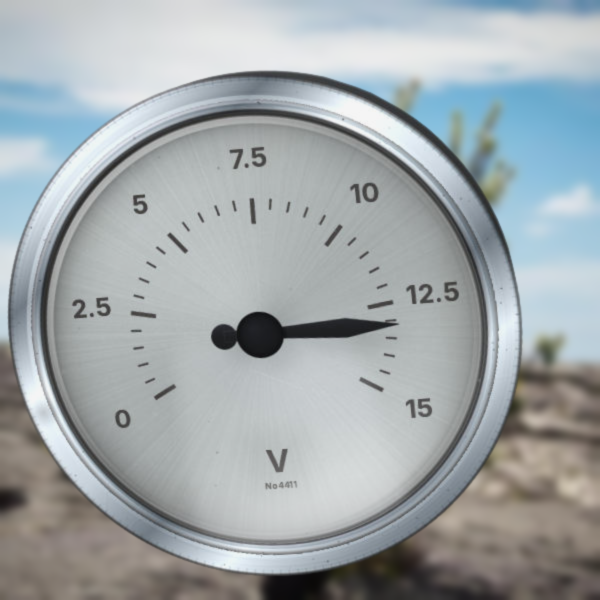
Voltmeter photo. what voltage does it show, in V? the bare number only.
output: 13
